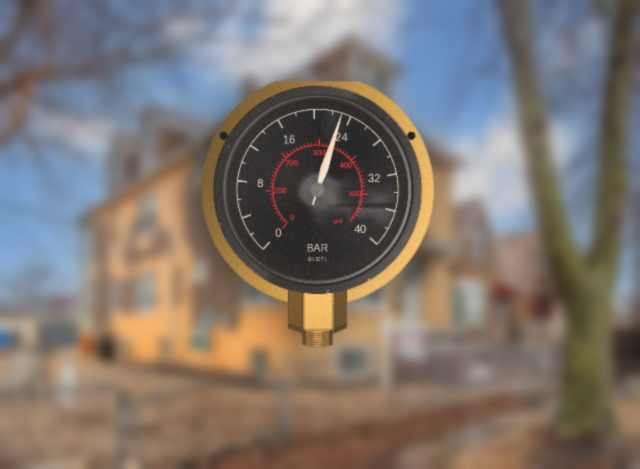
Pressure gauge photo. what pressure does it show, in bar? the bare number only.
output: 23
